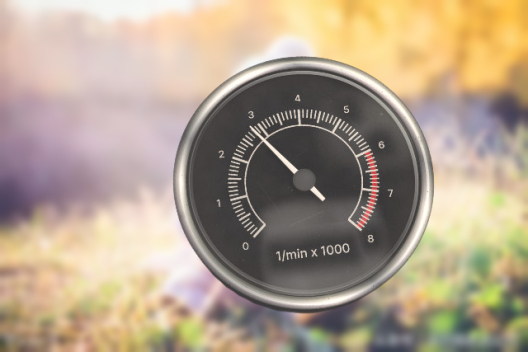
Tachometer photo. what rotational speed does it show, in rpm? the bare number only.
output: 2800
